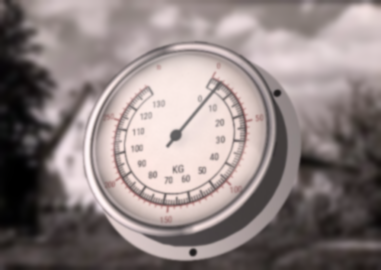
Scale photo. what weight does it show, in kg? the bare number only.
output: 5
